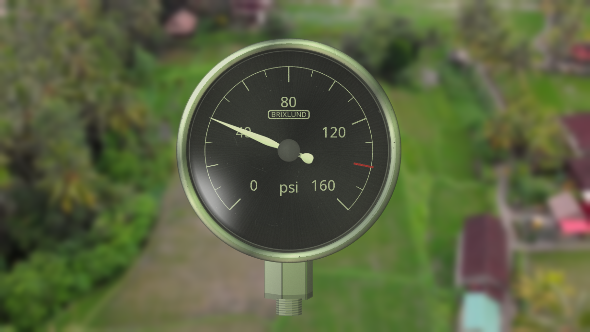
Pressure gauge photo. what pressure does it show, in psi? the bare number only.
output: 40
